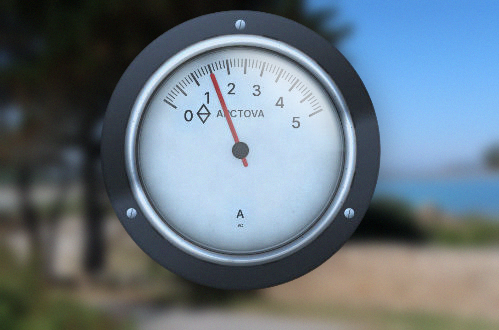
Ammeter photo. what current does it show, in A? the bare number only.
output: 1.5
